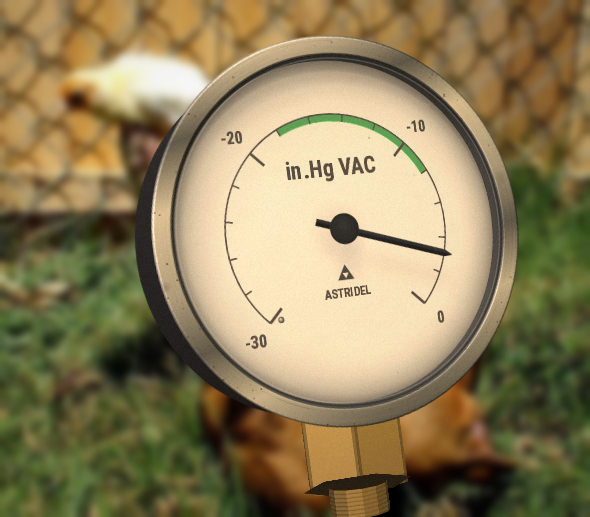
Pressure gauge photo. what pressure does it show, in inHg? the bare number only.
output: -3
